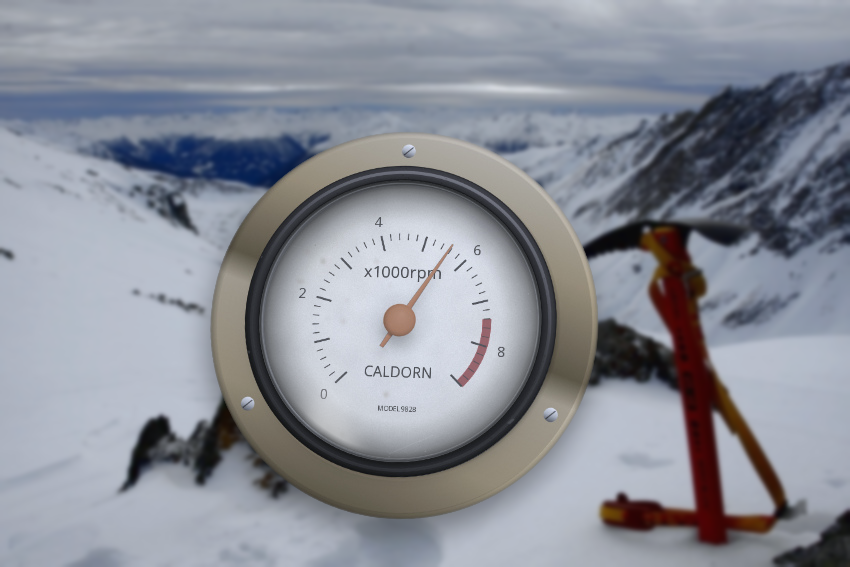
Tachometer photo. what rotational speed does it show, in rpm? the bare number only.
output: 5600
